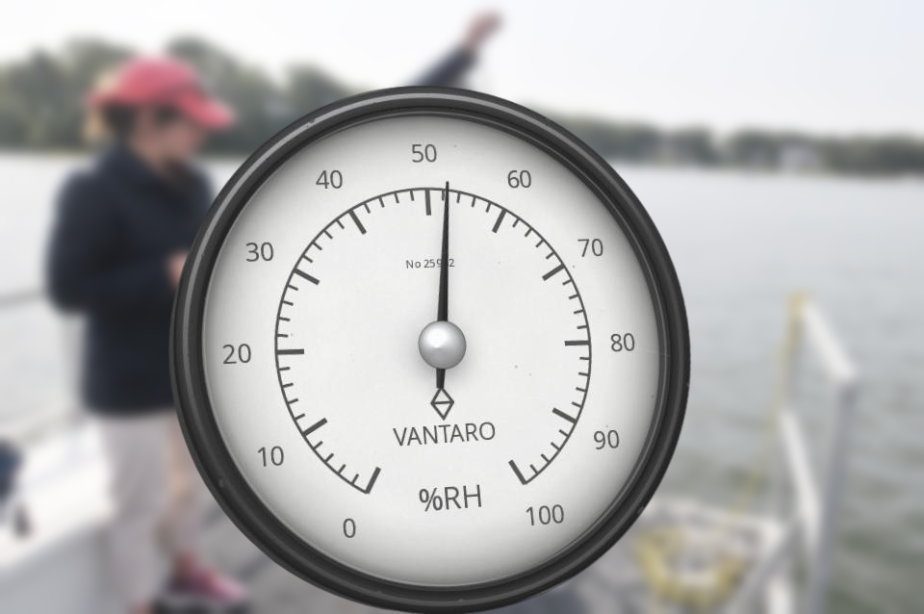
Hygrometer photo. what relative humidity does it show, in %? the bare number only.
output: 52
